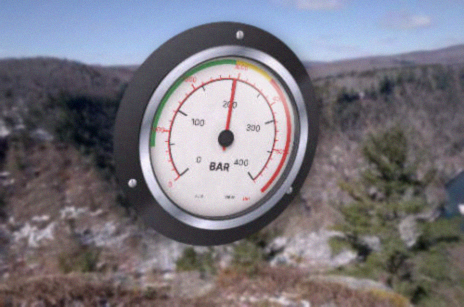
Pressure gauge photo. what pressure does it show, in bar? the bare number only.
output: 200
